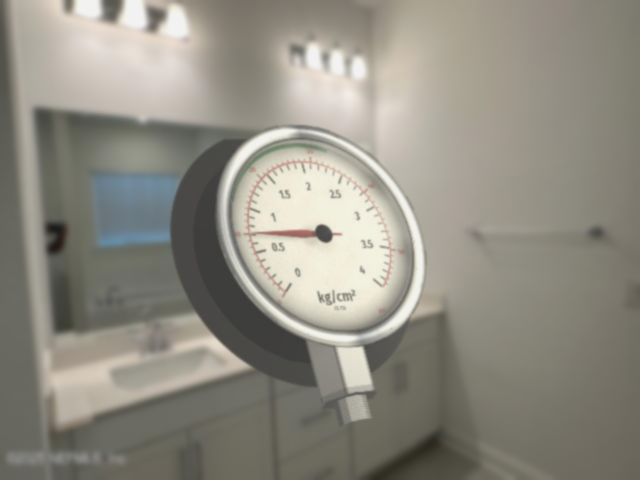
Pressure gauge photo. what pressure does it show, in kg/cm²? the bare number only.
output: 0.7
